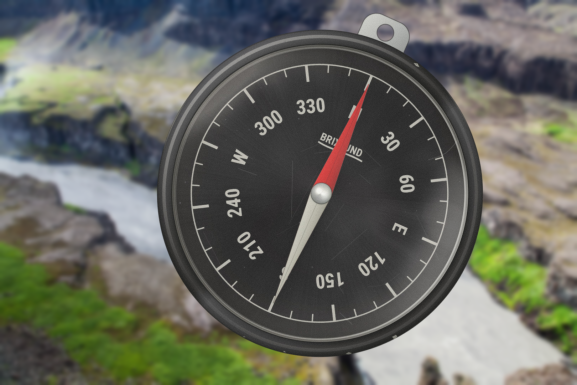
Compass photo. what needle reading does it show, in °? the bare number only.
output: 0
